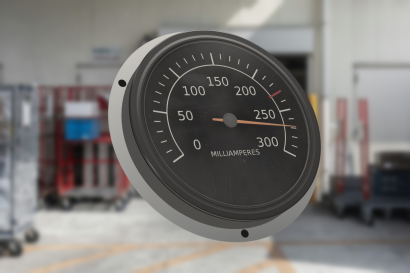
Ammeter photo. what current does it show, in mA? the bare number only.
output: 270
